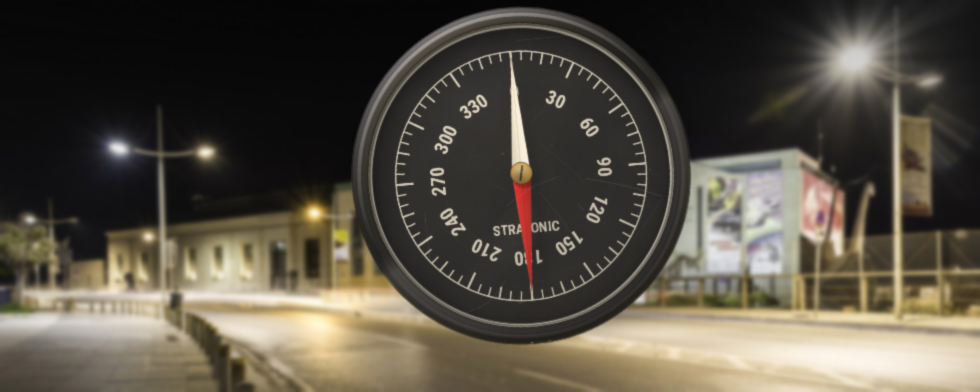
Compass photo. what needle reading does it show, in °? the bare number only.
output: 180
